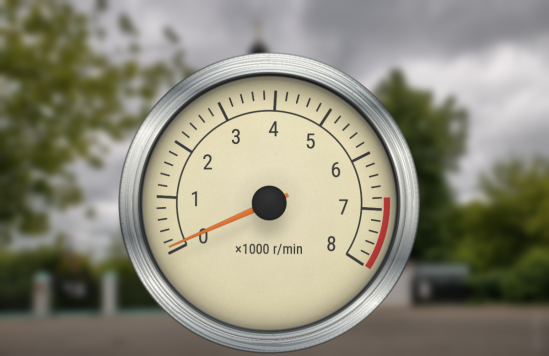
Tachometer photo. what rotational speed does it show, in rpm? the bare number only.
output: 100
